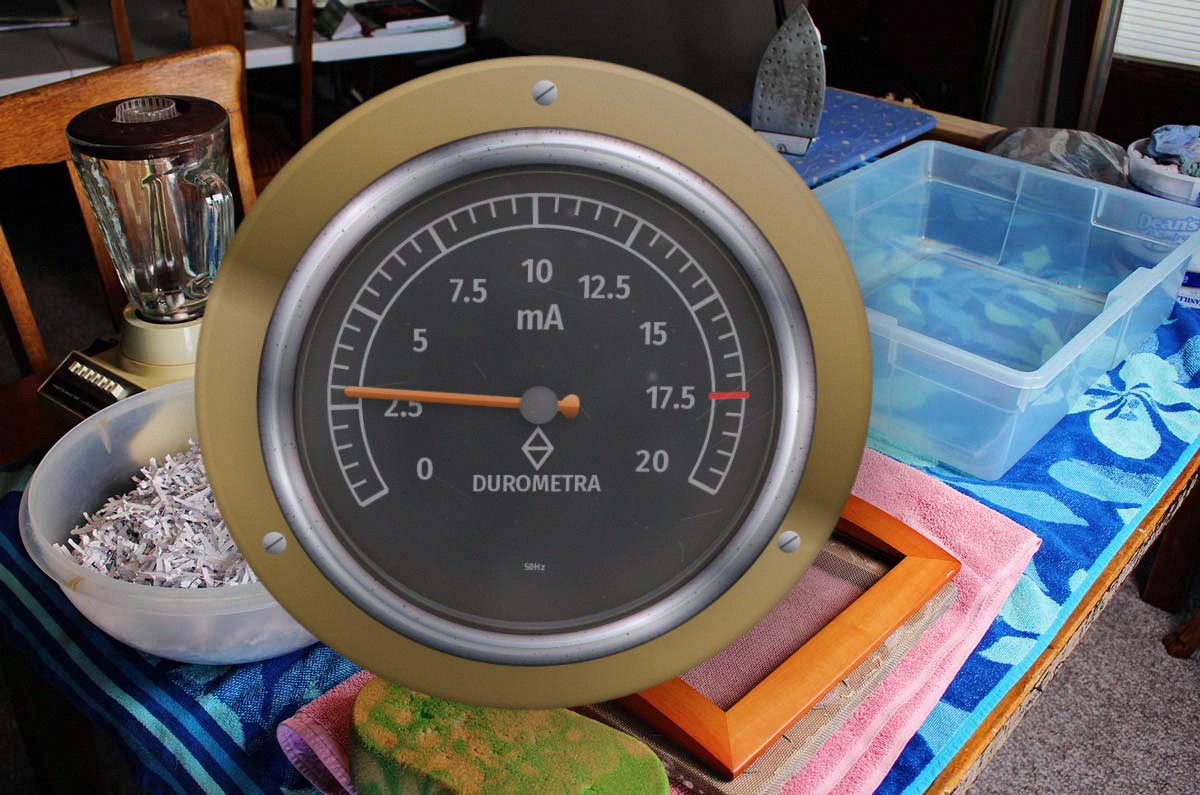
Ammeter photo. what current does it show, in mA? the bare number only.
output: 3
